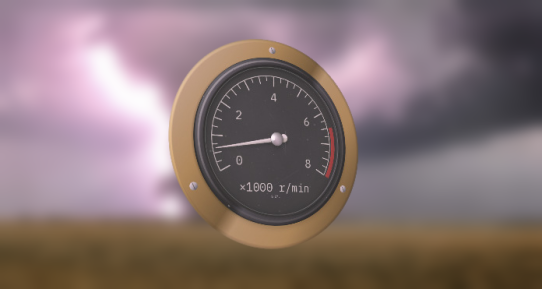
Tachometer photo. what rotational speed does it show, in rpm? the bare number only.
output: 625
